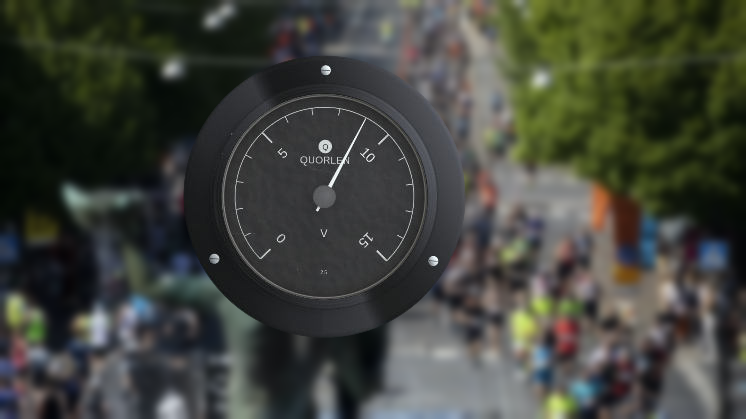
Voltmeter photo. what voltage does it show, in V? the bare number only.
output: 9
